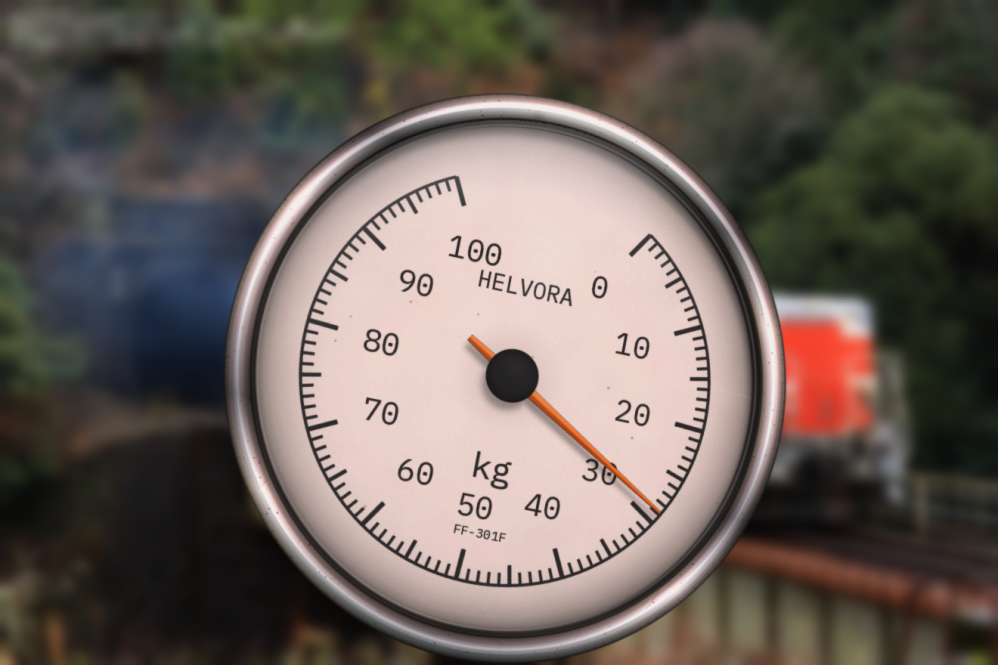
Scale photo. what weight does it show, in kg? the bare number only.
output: 29
